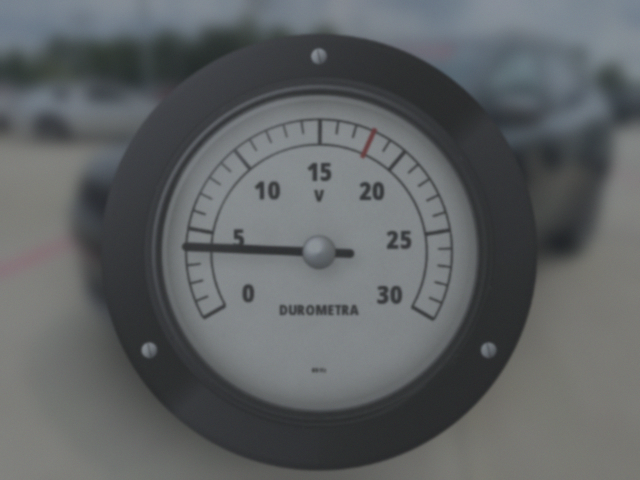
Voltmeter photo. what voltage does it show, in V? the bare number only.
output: 4
